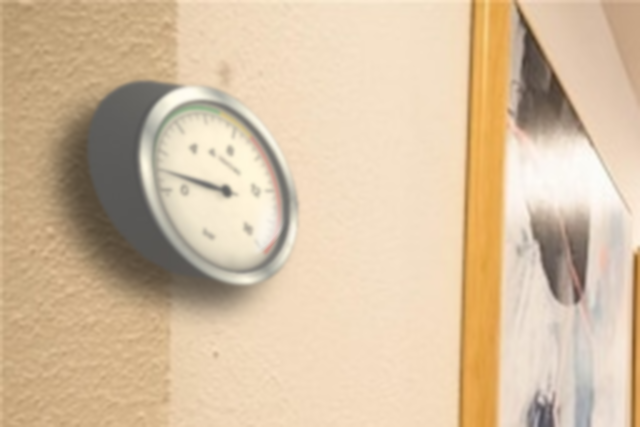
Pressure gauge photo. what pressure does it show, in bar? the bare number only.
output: 1
